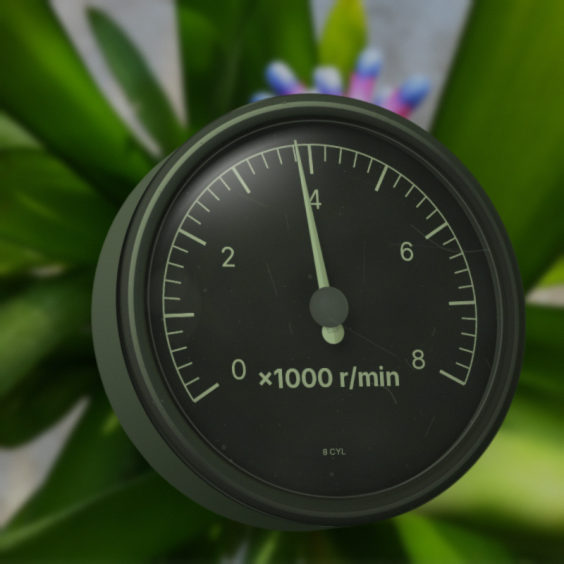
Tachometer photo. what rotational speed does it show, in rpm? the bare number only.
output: 3800
